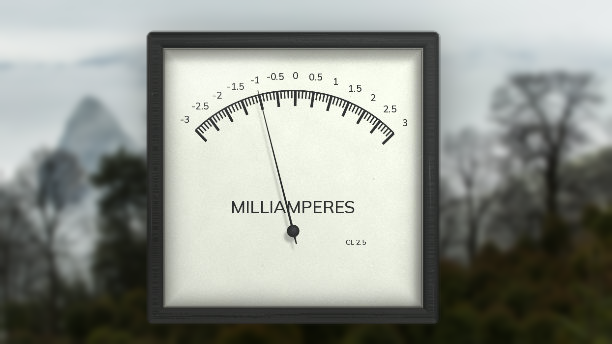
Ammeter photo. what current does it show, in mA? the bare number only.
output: -1
